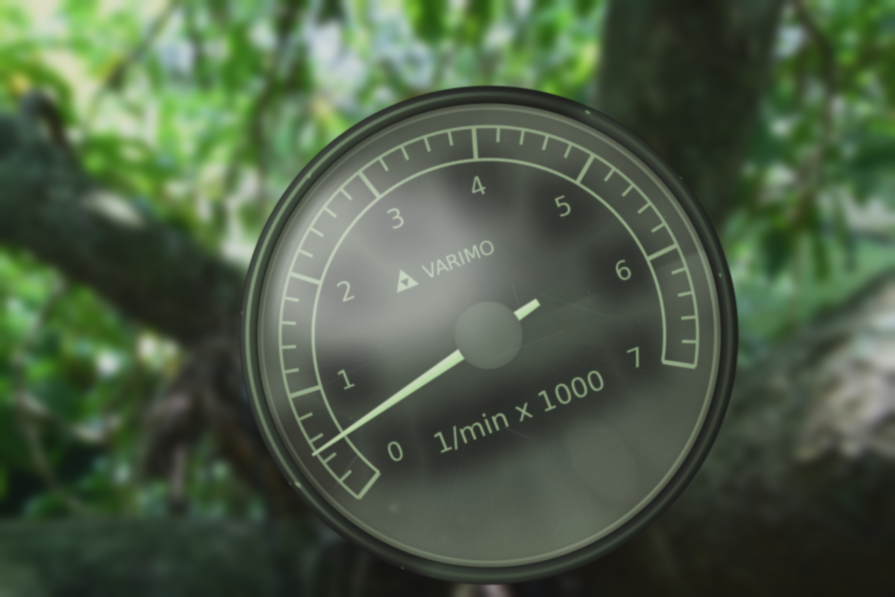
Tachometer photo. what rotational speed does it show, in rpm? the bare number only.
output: 500
